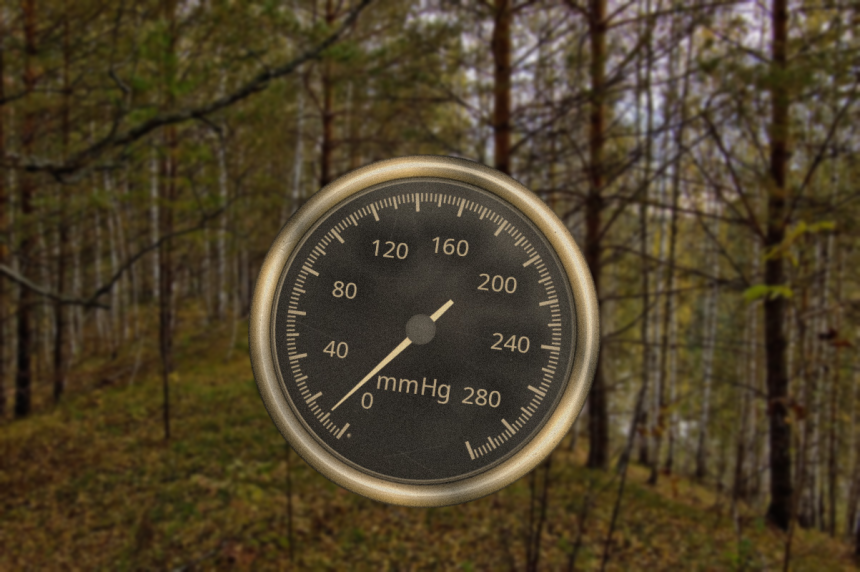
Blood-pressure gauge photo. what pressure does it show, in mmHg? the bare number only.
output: 10
